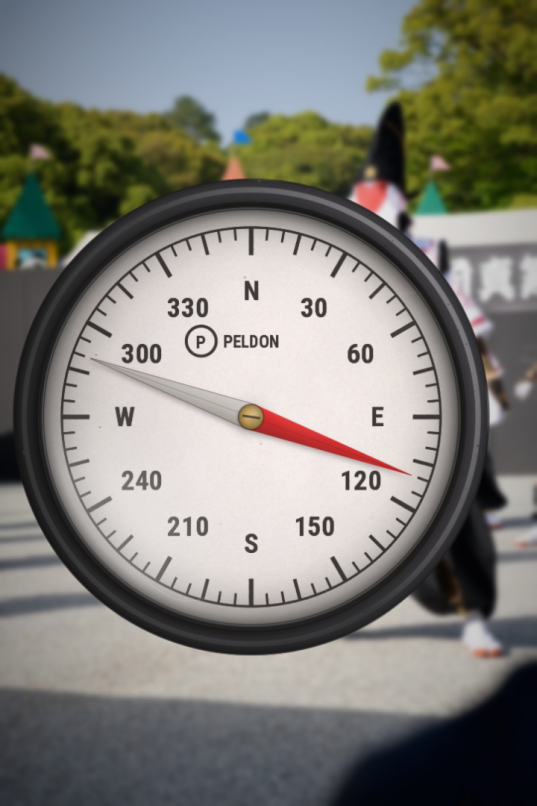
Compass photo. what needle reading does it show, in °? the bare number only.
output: 110
